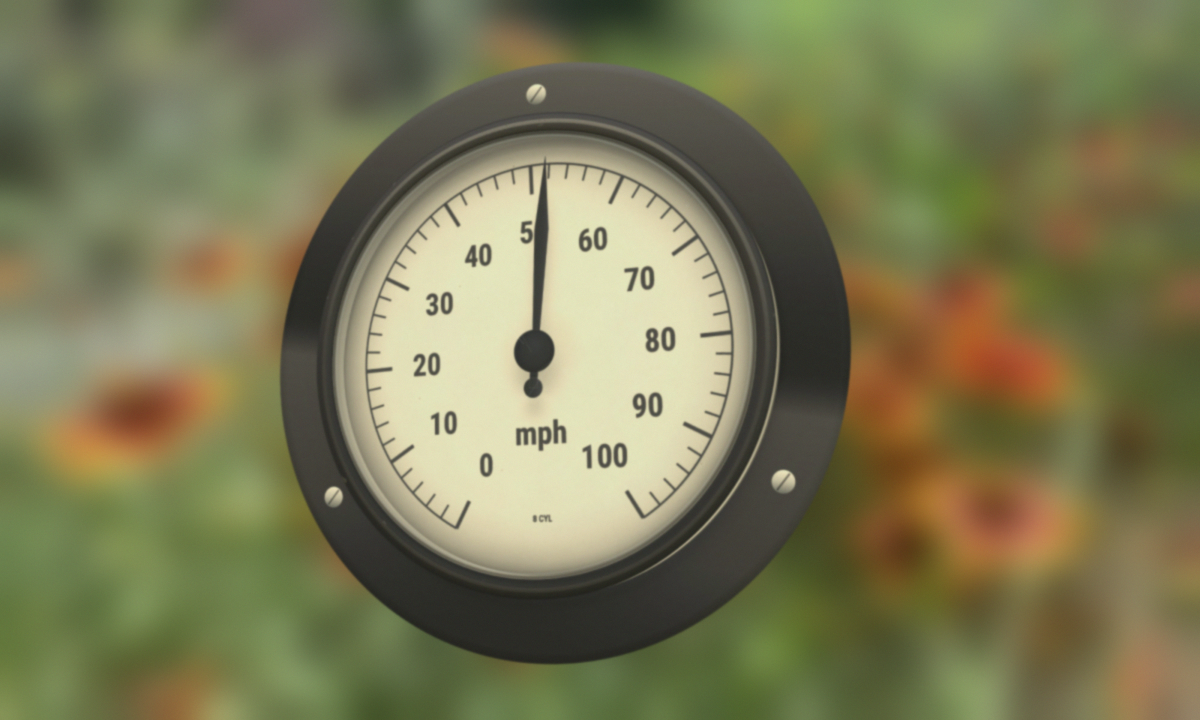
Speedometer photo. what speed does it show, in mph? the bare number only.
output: 52
